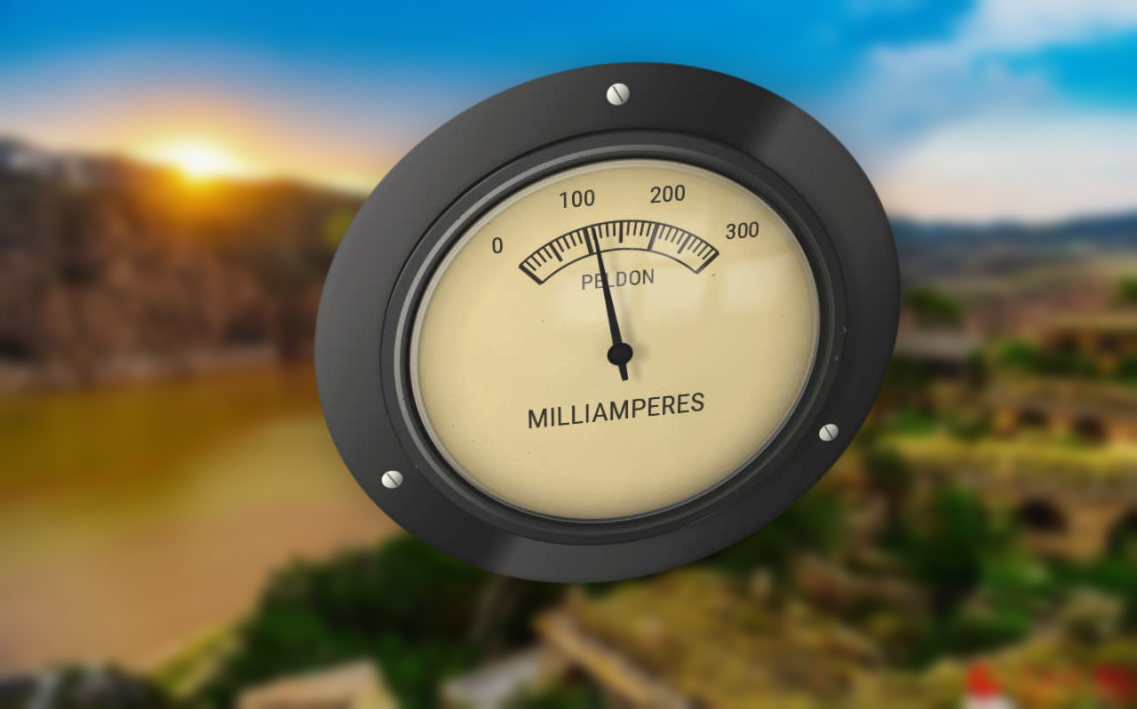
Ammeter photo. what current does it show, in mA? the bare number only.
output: 110
